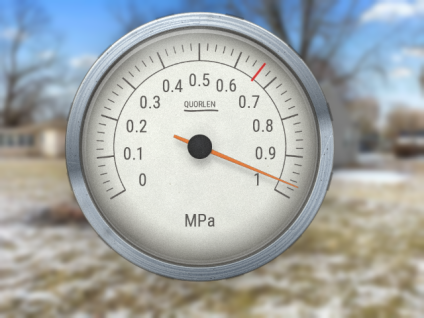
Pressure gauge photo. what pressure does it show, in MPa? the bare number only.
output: 0.97
